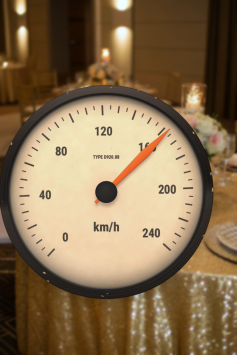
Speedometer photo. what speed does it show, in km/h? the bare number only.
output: 162.5
